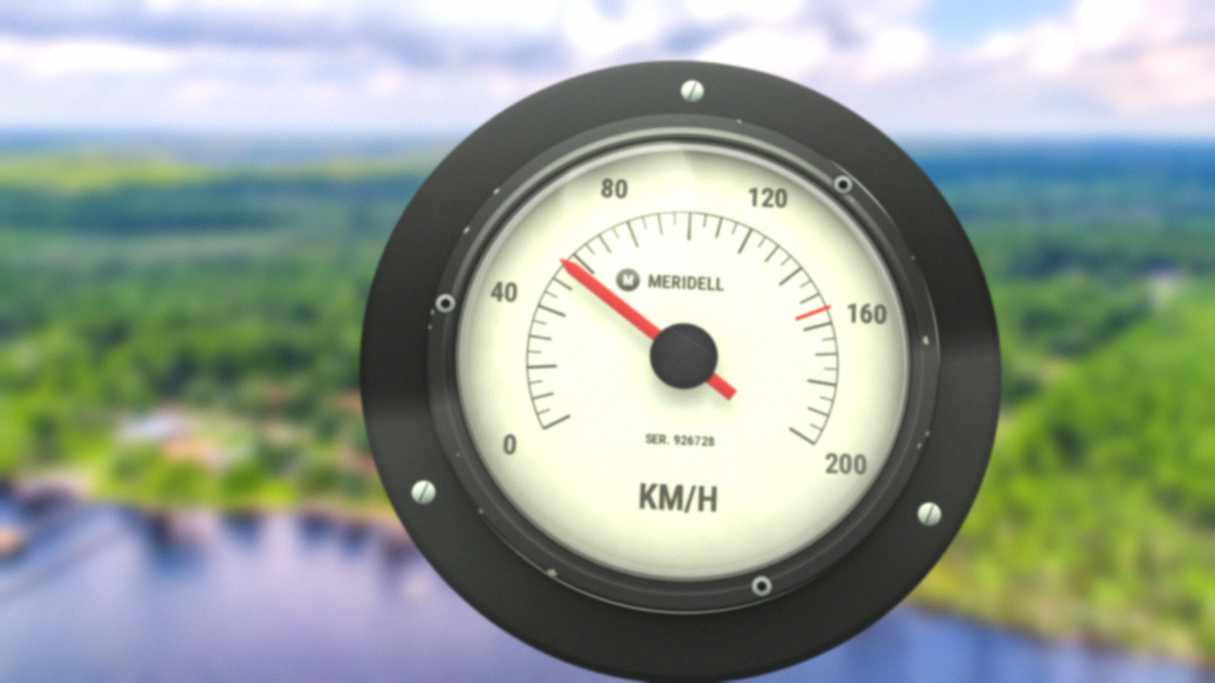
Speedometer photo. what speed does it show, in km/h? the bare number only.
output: 55
